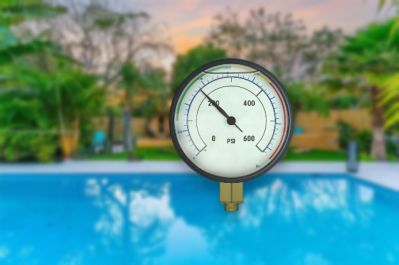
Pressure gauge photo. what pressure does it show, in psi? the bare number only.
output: 200
